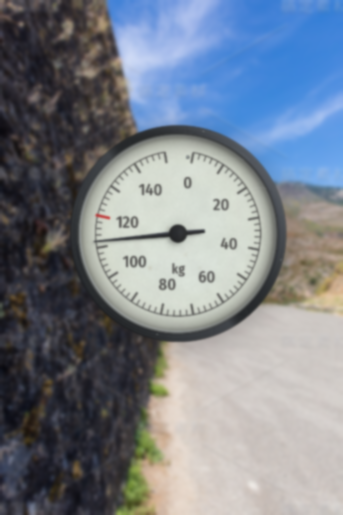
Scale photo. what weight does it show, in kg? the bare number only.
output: 112
